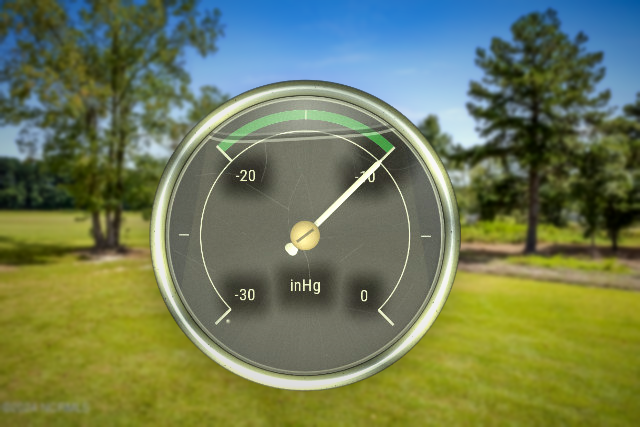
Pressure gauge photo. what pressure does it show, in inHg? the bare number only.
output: -10
